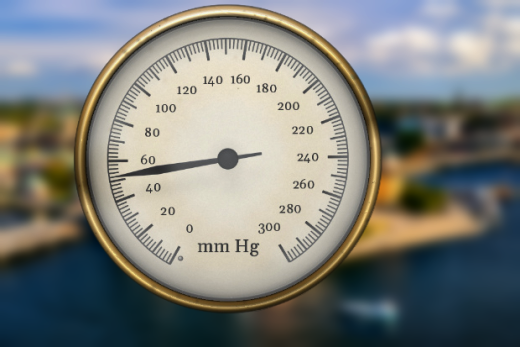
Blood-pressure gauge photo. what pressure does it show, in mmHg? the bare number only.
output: 52
